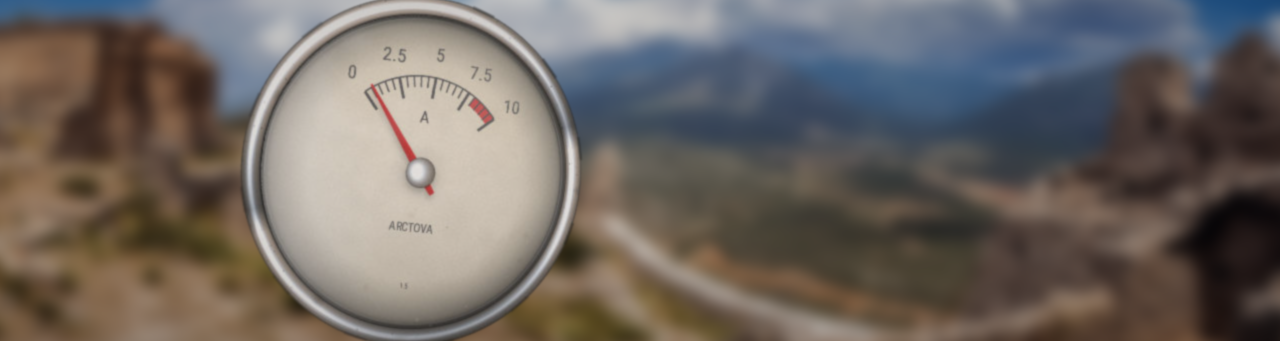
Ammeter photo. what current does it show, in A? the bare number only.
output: 0.5
